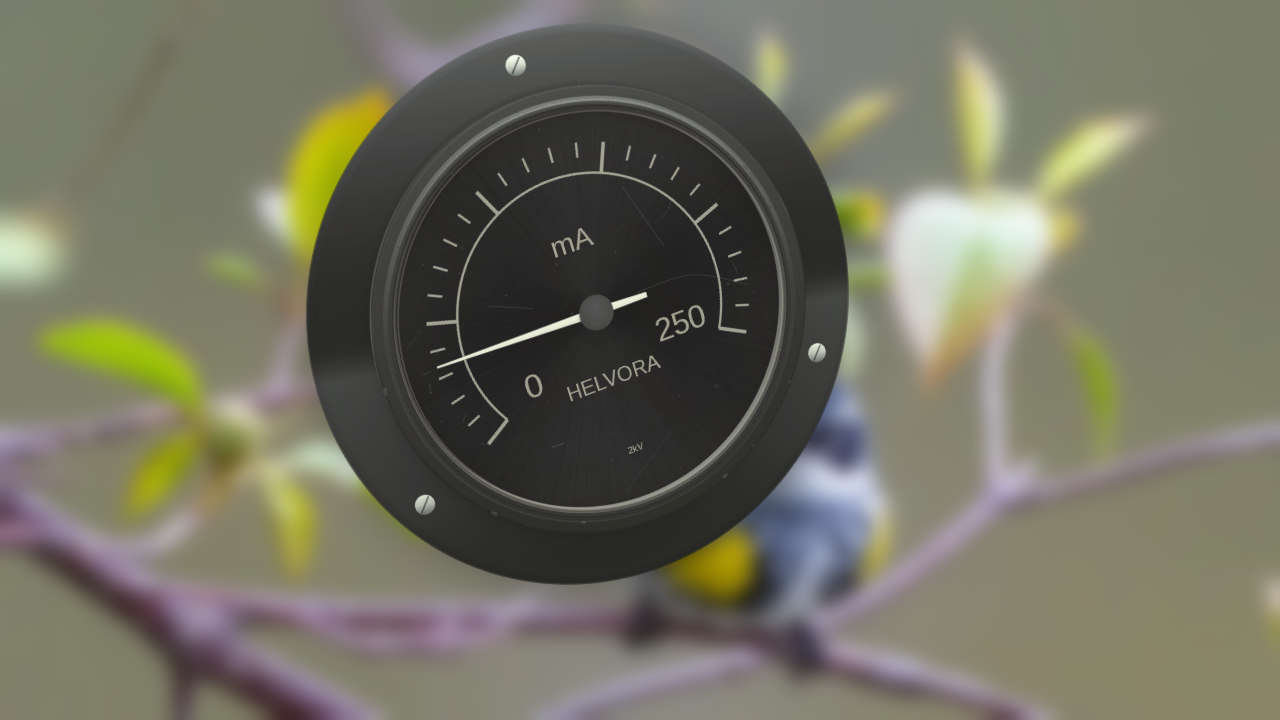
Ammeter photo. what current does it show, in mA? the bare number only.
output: 35
